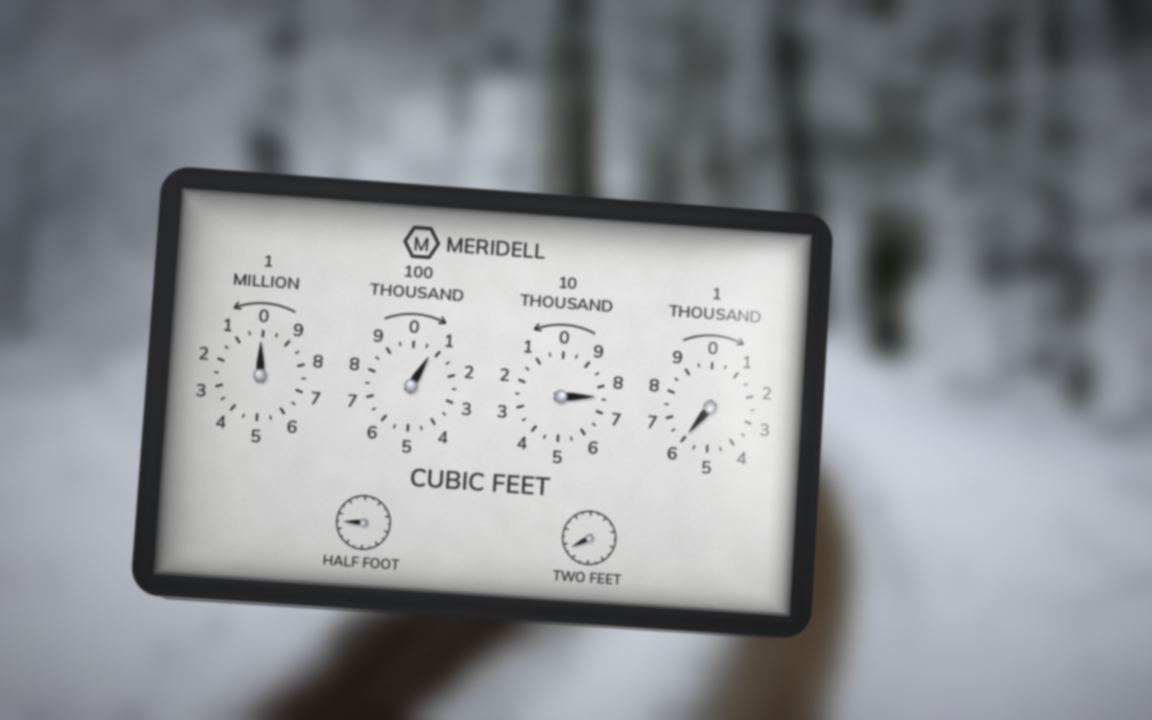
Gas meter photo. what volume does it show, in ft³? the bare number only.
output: 7600
